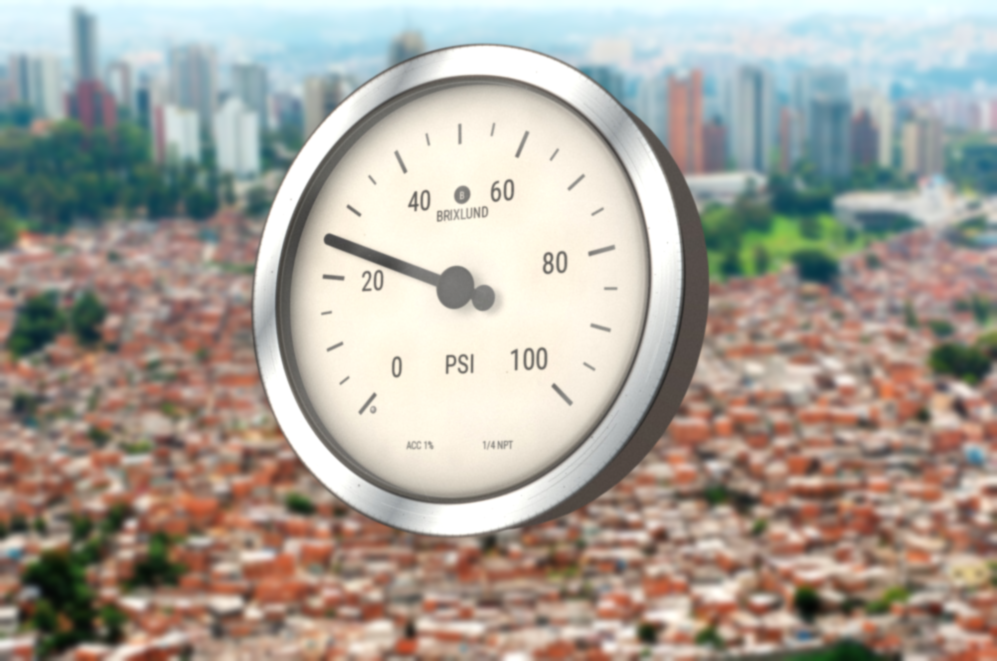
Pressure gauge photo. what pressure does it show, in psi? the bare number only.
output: 25
